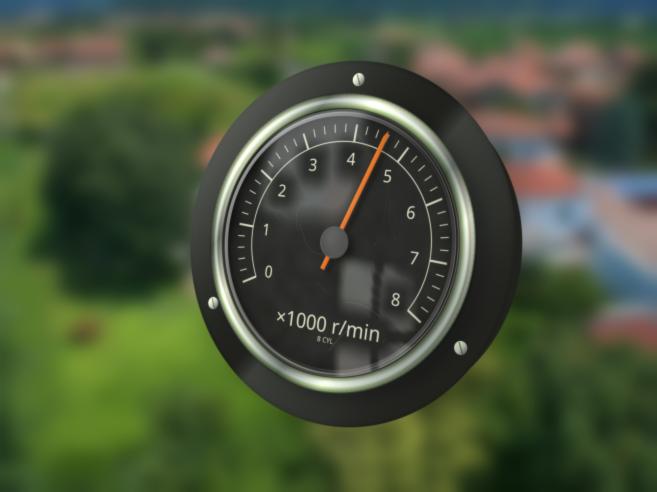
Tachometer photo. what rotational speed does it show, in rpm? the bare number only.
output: 4600
